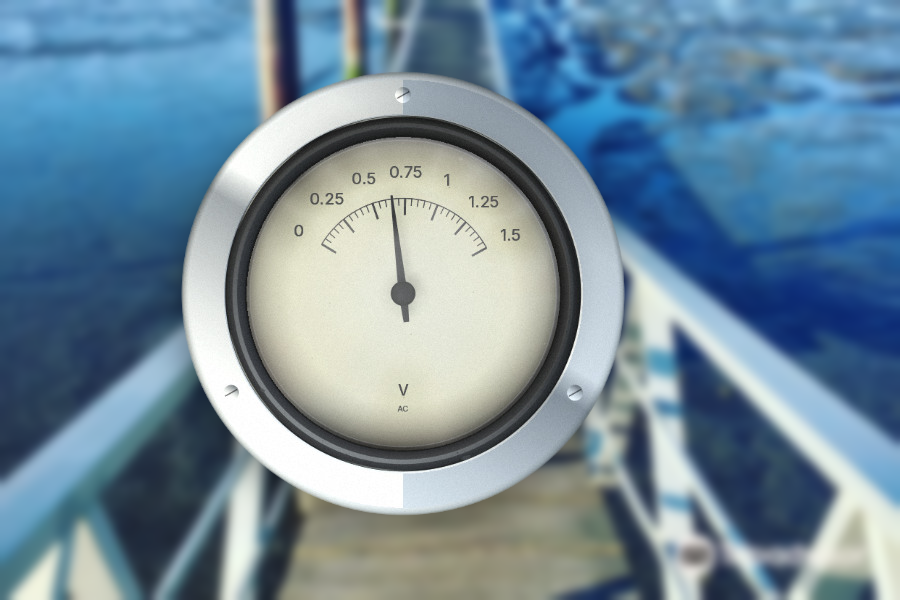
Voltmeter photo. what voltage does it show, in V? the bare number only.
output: 0.65
